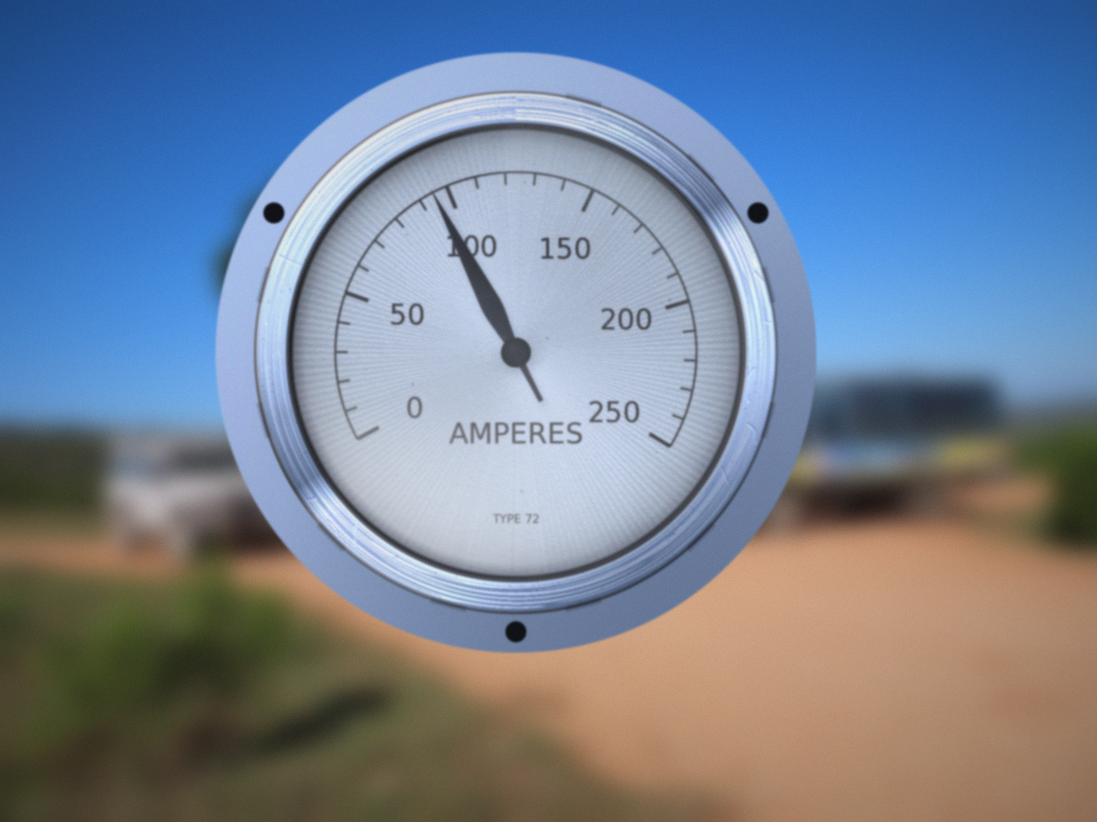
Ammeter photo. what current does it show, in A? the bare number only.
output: 95
